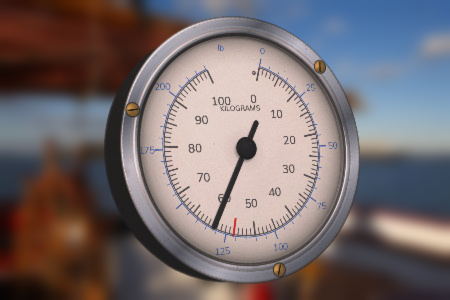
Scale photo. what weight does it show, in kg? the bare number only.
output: 60
